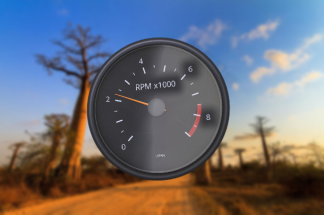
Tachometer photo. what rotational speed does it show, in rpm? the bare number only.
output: 2250
